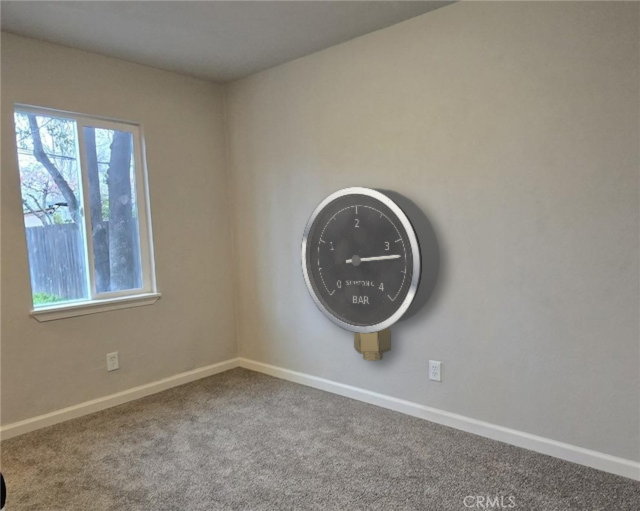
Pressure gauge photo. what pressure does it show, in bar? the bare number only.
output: 3.25
